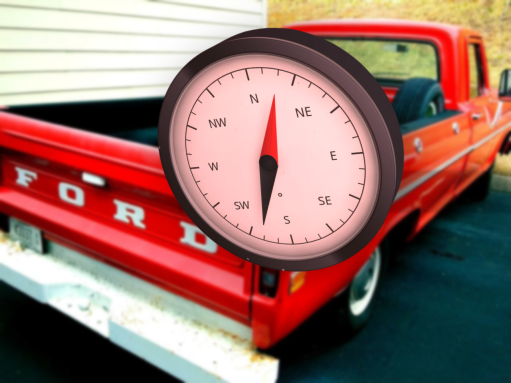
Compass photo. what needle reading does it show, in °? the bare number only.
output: 20
